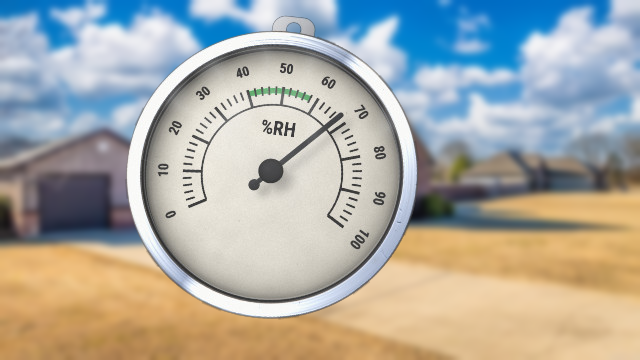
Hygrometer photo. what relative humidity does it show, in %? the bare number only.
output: 68
